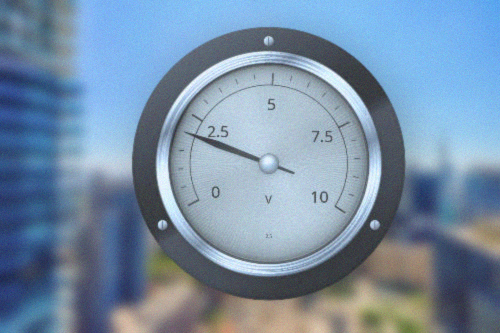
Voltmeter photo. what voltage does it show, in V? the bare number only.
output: 2
